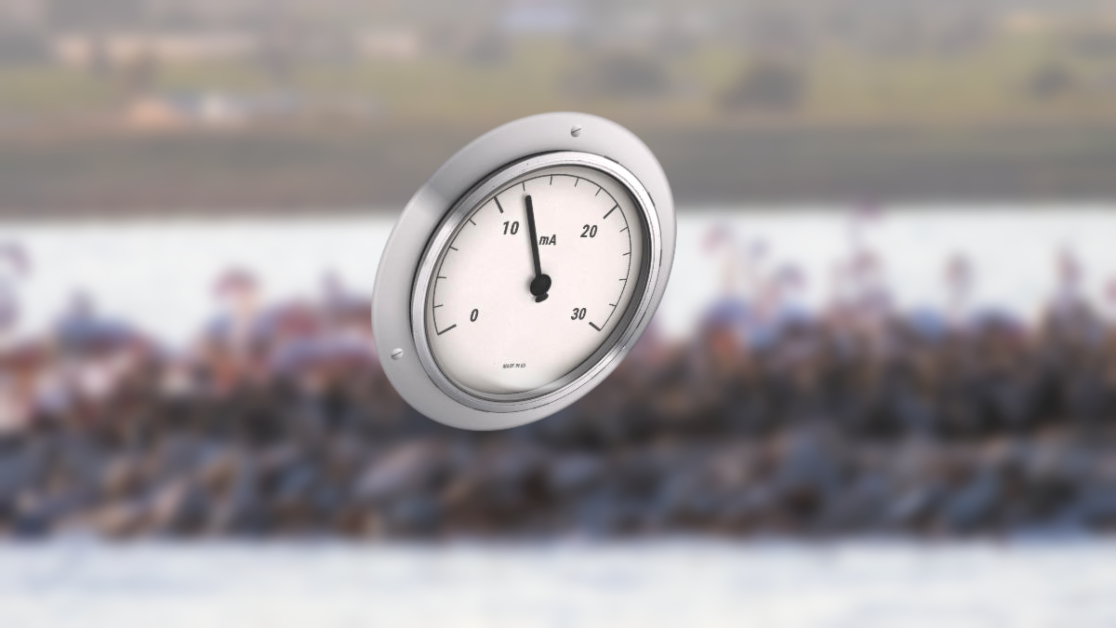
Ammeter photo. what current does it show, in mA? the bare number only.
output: 12
